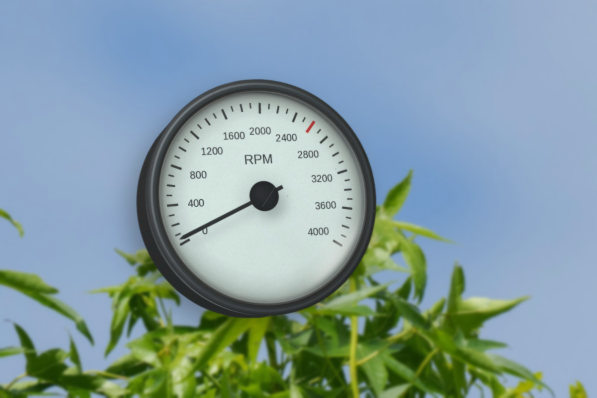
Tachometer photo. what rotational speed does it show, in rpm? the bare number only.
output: 50
